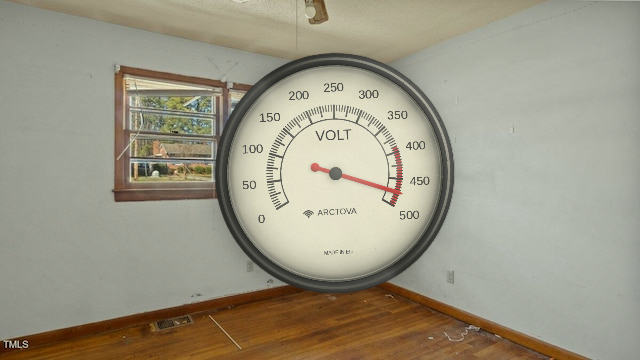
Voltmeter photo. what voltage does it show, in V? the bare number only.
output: 475
